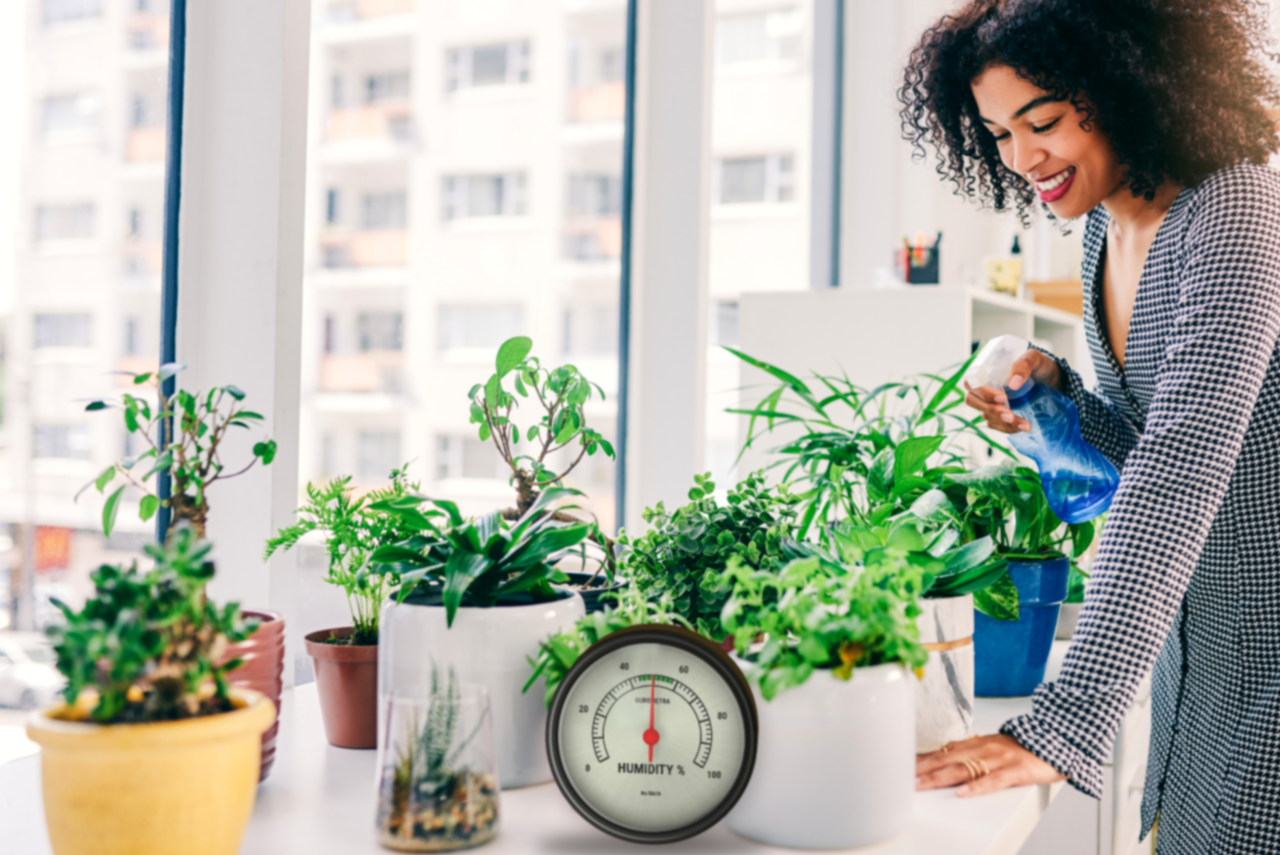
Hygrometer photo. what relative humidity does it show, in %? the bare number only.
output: 50
